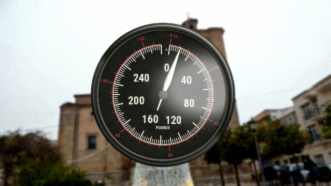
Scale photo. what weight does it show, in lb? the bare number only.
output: 10
